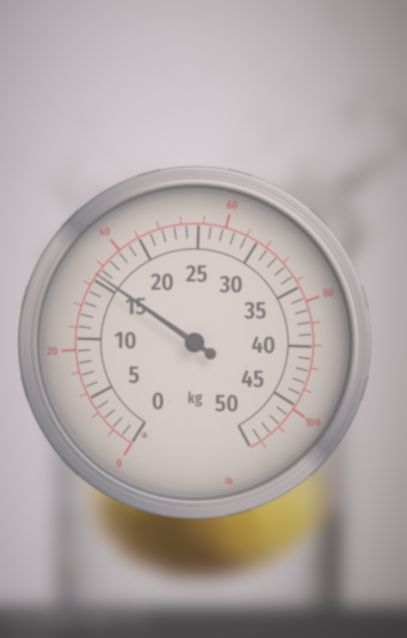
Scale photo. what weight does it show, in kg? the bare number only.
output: 15.5
